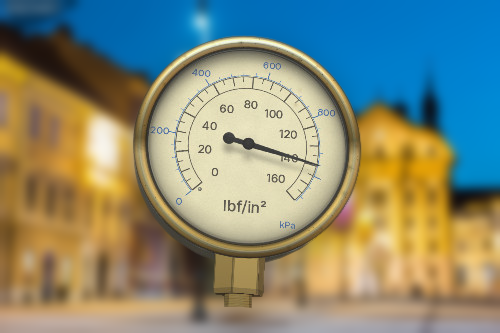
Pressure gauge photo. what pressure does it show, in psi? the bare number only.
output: 140
